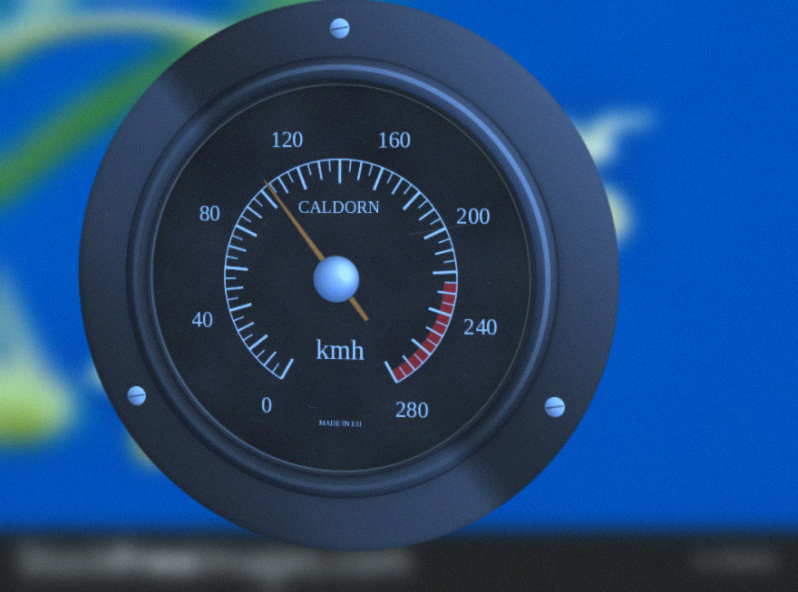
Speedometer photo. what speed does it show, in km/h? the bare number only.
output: 105
